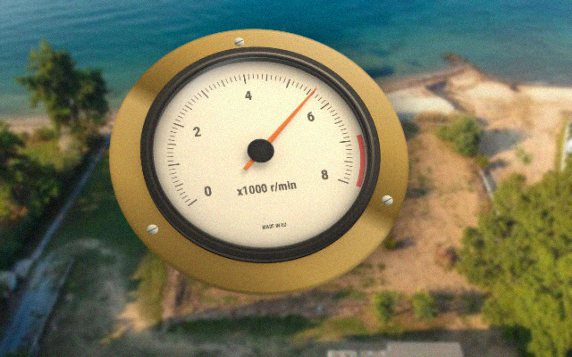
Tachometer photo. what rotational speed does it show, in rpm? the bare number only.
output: 5600
